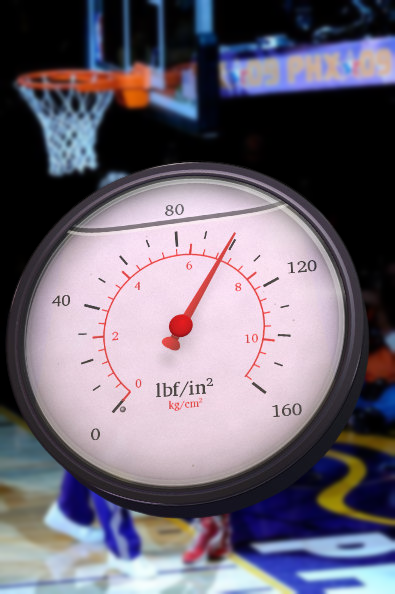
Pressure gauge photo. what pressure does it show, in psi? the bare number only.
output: 100
